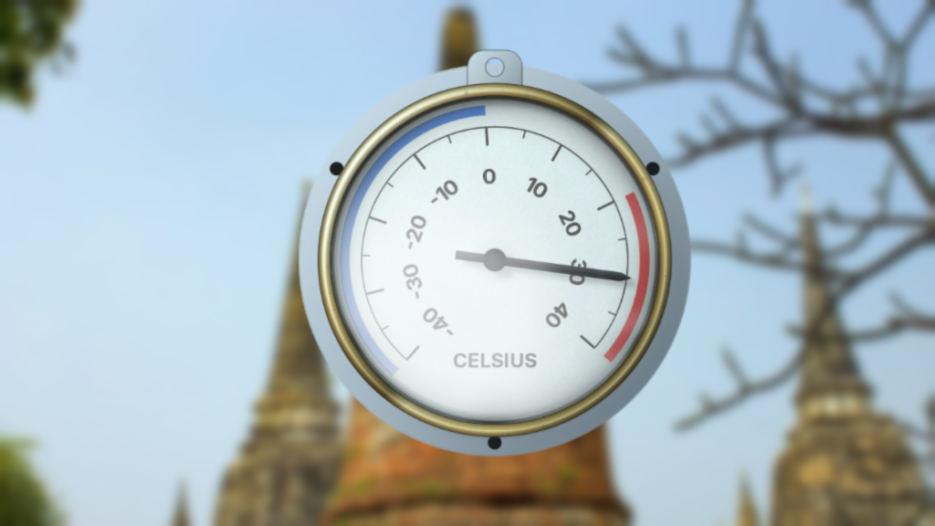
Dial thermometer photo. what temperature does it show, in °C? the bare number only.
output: 30
